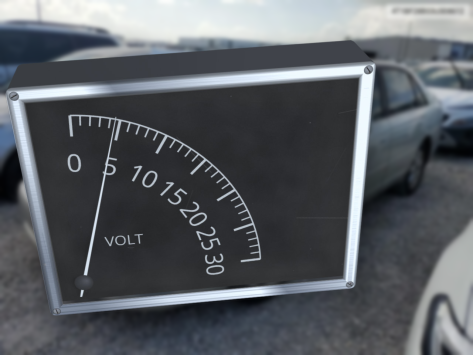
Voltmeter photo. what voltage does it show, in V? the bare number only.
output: 4.5
